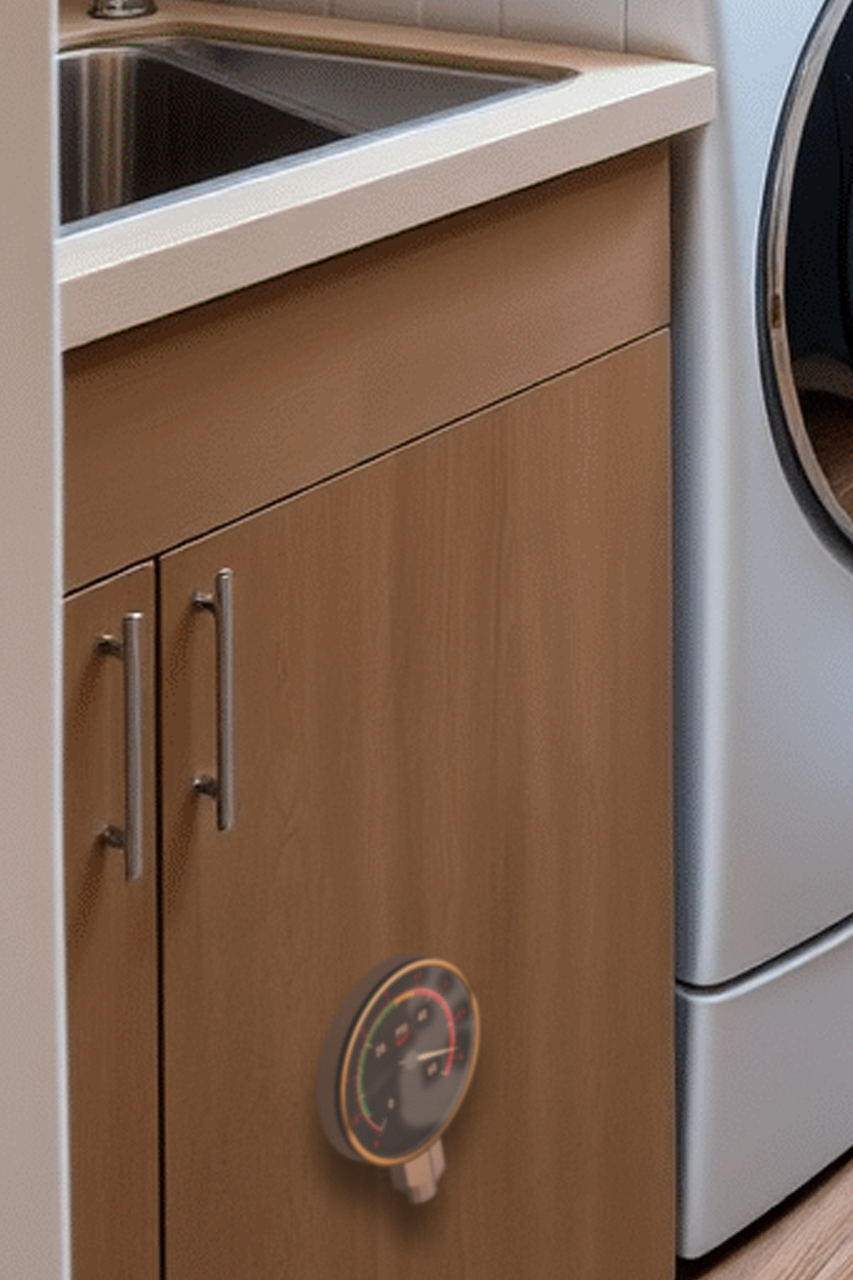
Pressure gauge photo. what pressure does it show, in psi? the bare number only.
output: 55
